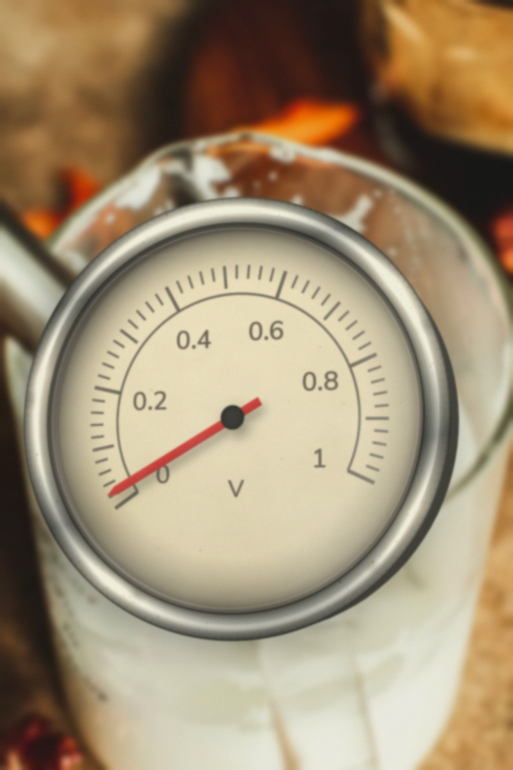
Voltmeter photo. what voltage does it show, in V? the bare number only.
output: 0.02
